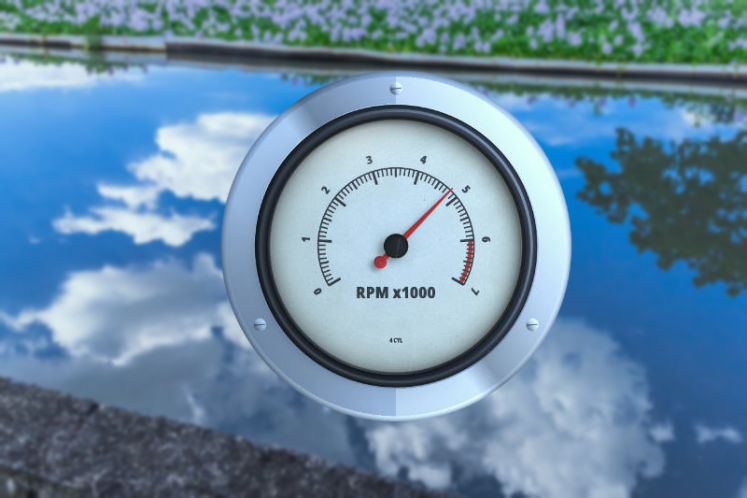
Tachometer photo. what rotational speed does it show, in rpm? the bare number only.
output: 4800
